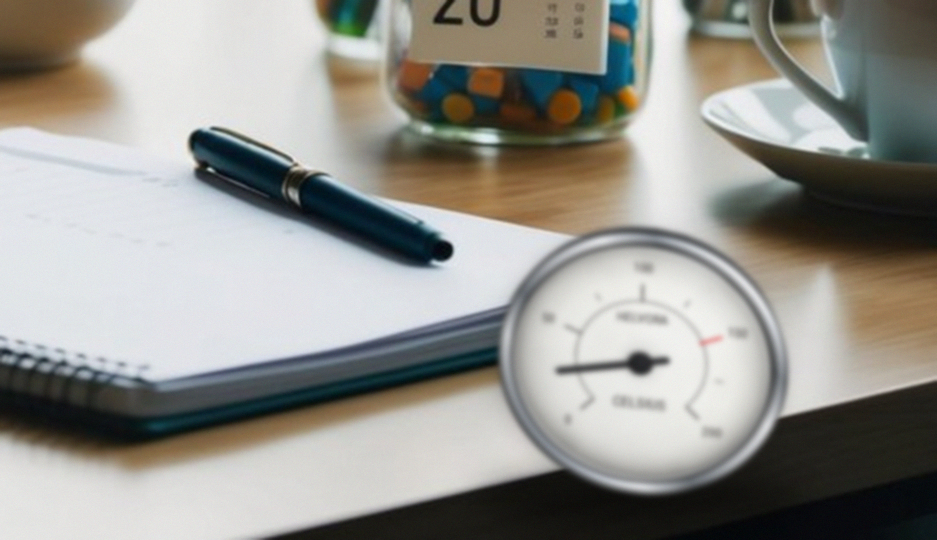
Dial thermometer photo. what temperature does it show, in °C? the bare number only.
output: 25
